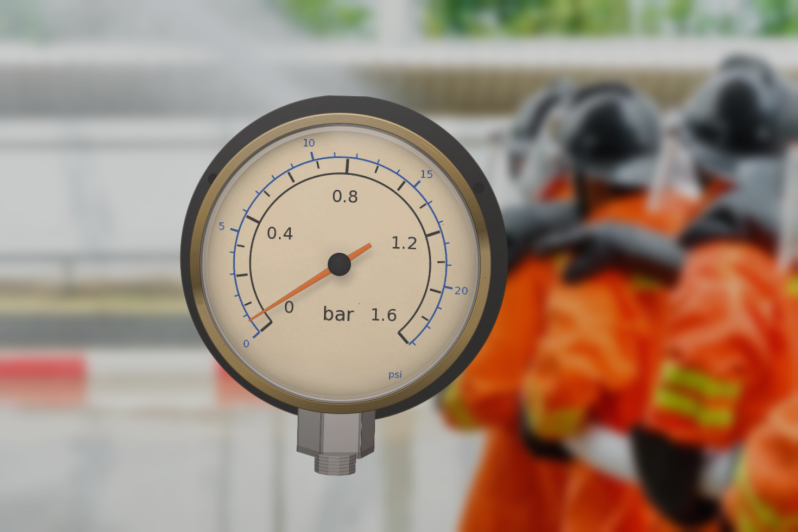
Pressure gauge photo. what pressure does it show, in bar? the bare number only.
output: 0.05
